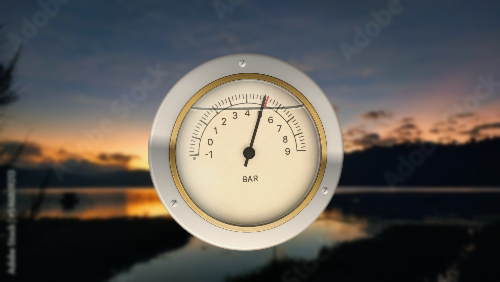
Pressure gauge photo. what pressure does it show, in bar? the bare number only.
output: 5
